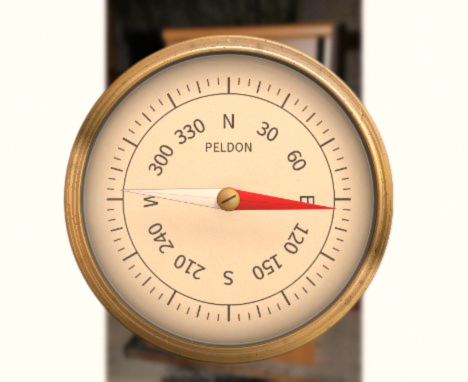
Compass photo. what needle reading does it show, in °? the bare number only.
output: 95
